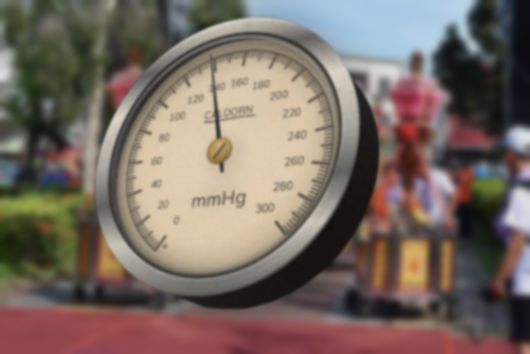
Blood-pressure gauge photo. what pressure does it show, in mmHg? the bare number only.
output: 140
